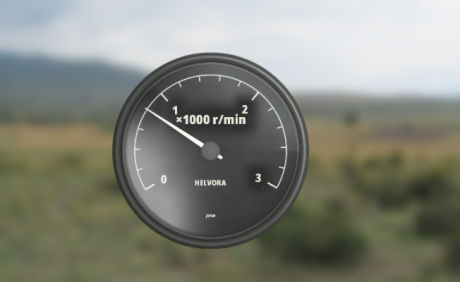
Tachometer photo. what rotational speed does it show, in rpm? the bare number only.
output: 800
